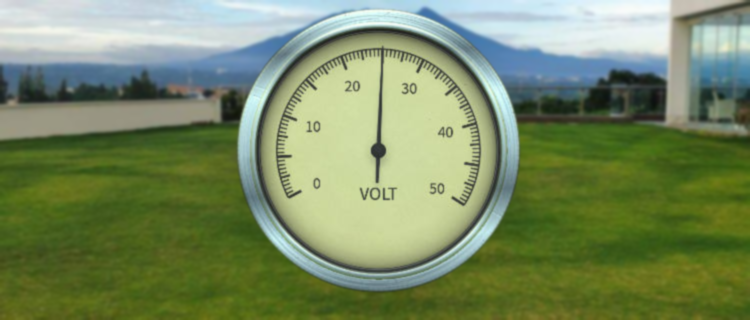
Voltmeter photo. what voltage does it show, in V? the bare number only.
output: 25
